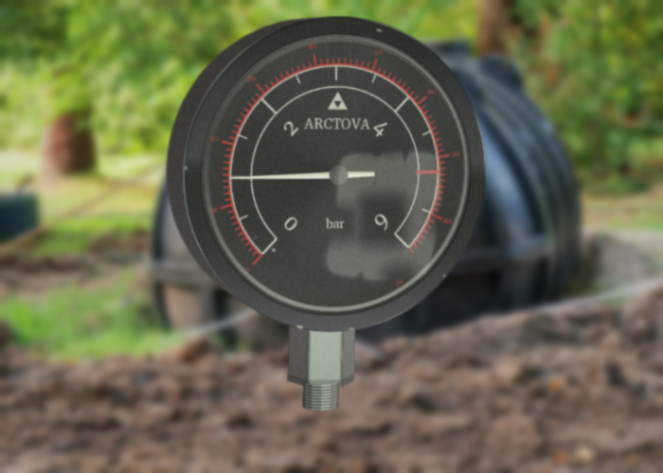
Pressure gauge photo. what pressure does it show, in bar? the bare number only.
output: 1
